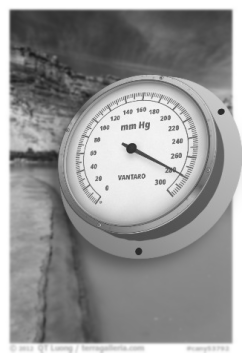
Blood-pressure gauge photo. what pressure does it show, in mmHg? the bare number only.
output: 280
